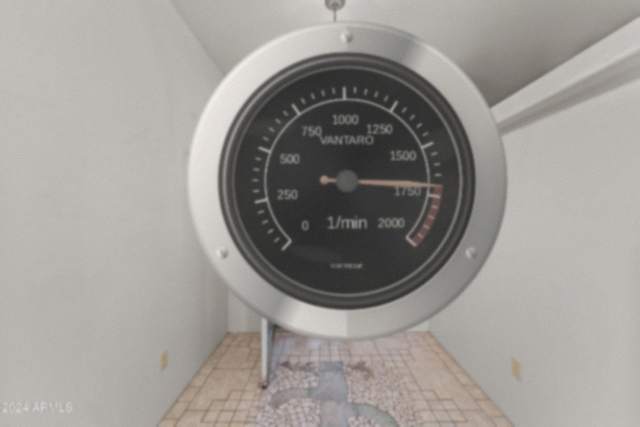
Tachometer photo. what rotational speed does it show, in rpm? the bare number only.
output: 1700
